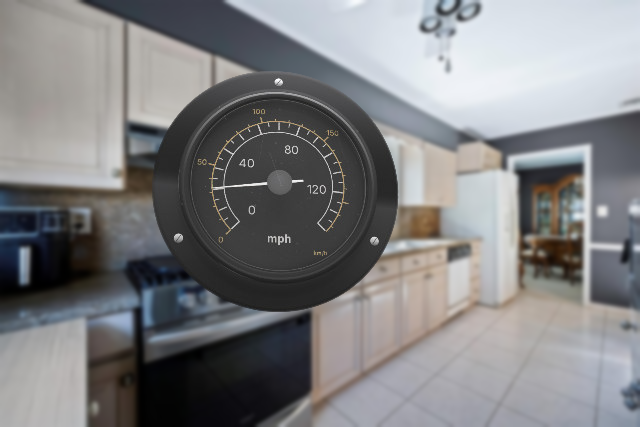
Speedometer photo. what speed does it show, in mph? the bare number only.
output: 20
